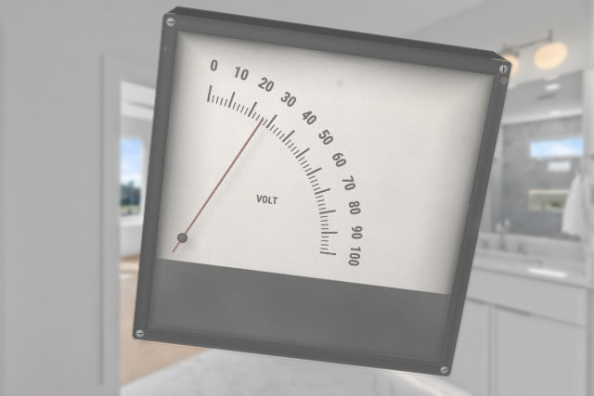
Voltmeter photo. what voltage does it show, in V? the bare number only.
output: 26
